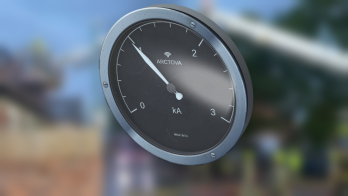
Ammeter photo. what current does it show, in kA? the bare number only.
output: 1
